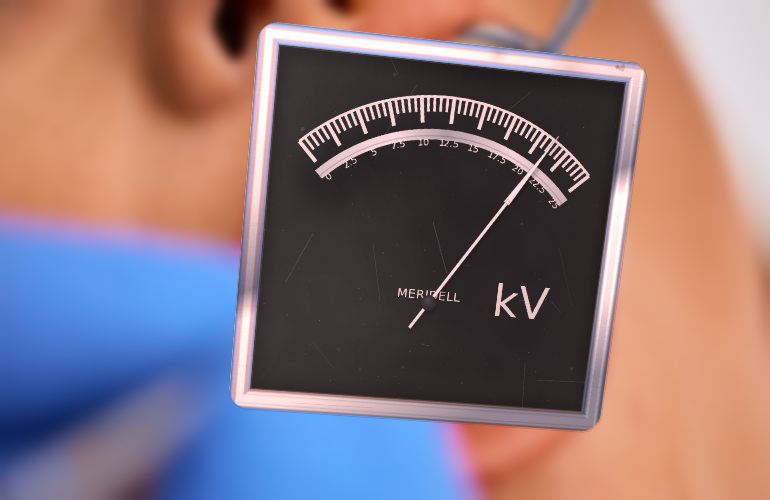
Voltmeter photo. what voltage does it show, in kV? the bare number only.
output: 21
